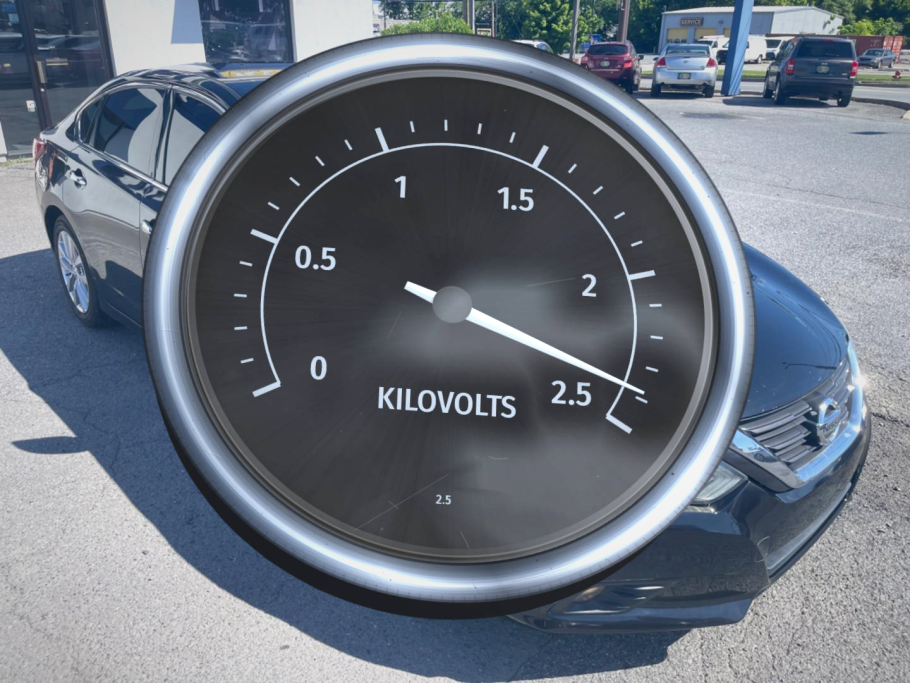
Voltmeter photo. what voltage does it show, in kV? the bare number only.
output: 2.4
